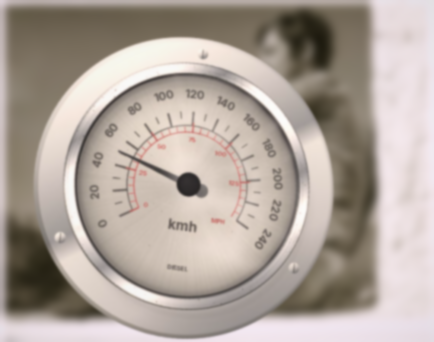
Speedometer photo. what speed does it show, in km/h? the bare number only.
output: 50
